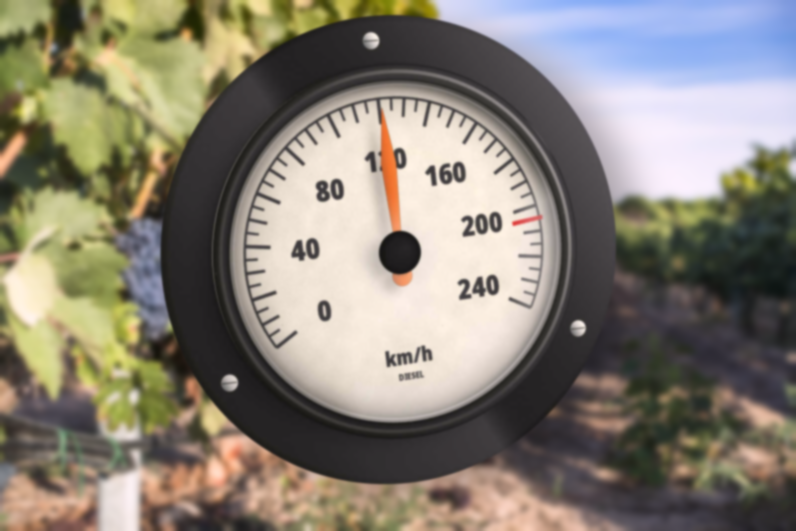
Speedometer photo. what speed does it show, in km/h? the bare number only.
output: 120
